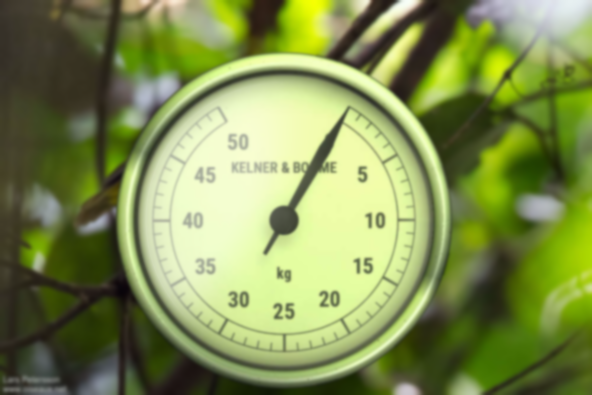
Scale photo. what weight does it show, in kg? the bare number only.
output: 0
